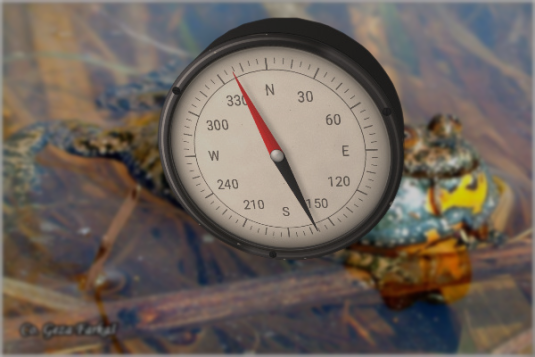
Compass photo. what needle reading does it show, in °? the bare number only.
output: 340
